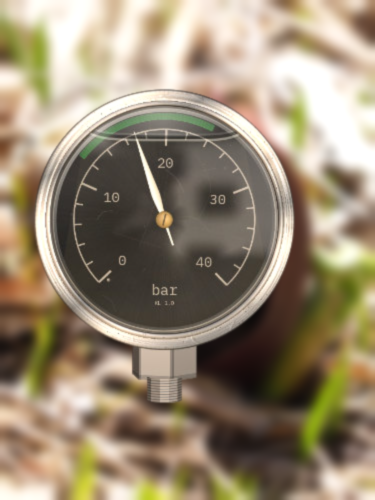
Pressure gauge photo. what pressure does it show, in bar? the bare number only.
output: 17
